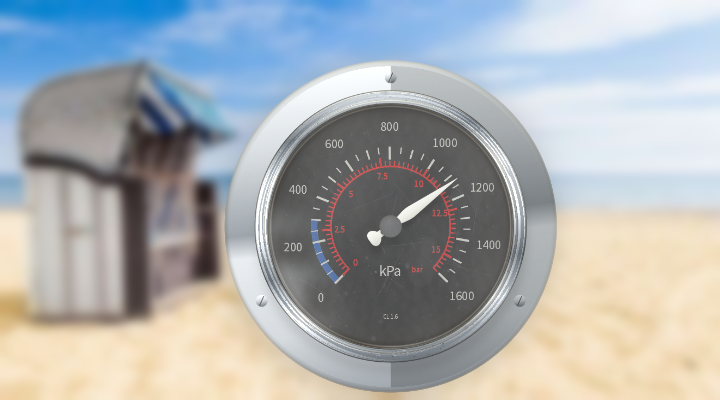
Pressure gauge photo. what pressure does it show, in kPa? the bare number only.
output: 1125
